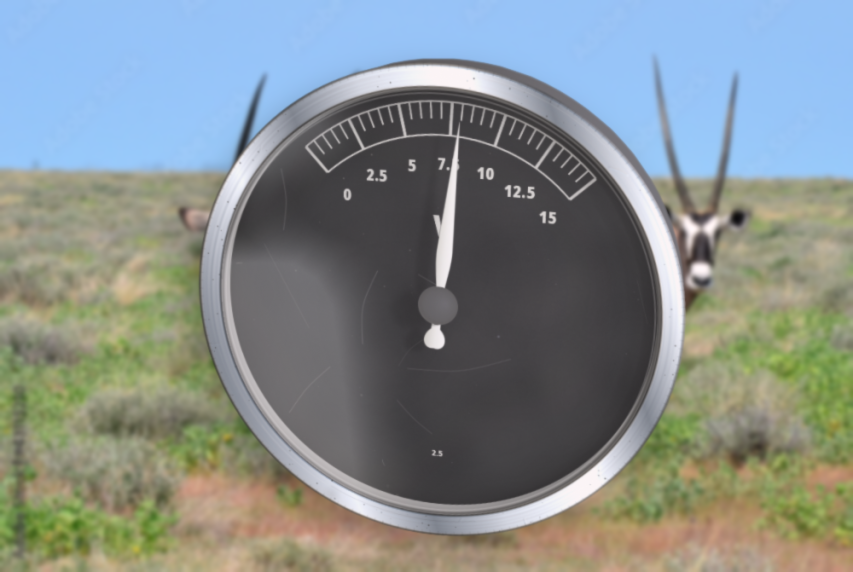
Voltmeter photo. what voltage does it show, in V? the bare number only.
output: 8
